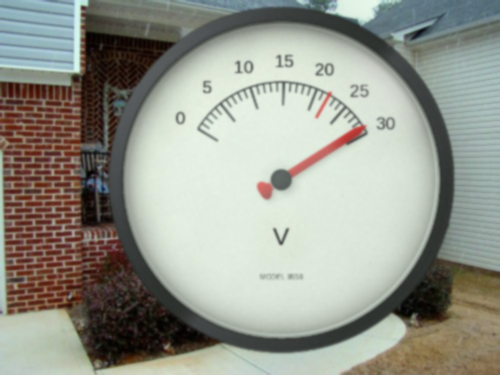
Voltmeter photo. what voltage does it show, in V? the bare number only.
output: 29
